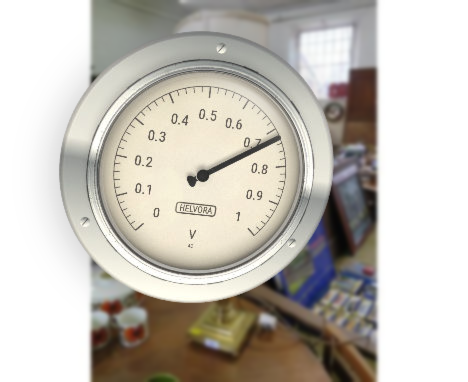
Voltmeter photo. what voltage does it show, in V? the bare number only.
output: 0.72
